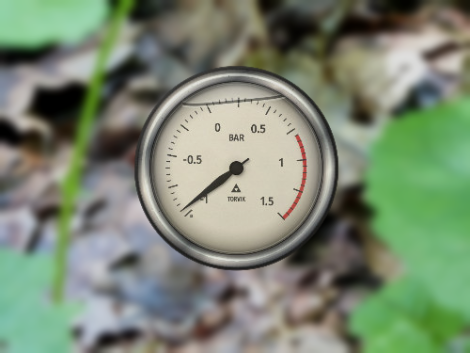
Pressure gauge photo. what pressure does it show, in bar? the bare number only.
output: -0.95
